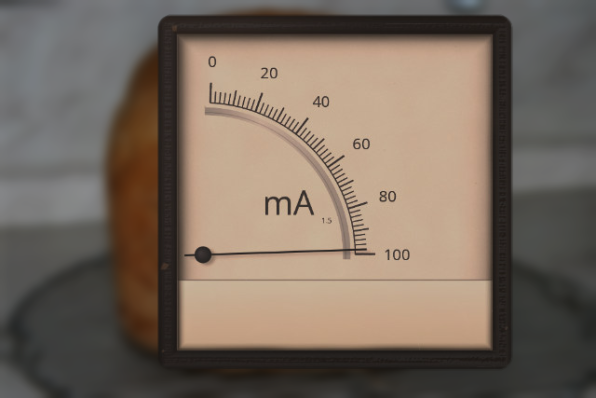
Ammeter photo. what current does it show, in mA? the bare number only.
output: 98
